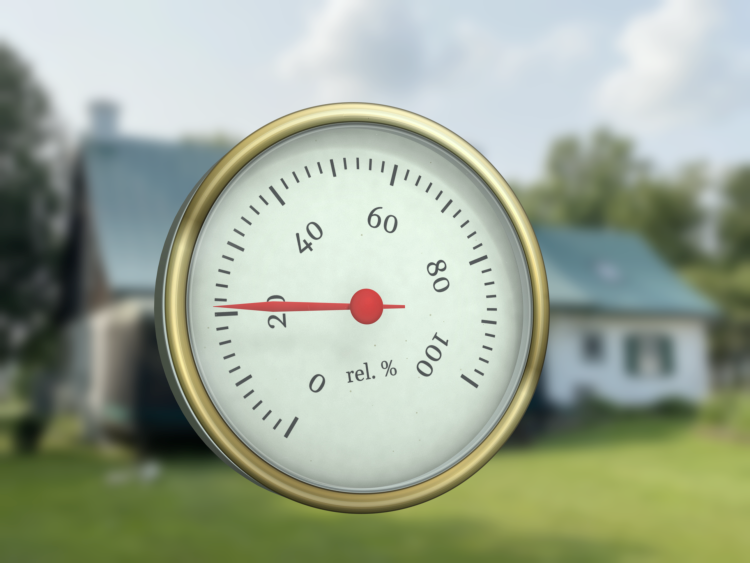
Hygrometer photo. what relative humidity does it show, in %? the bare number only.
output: 21
